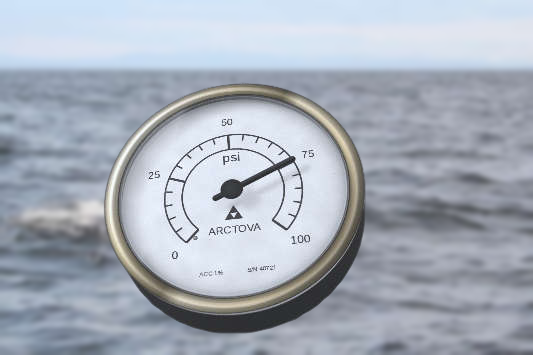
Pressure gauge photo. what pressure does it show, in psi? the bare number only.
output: 75
